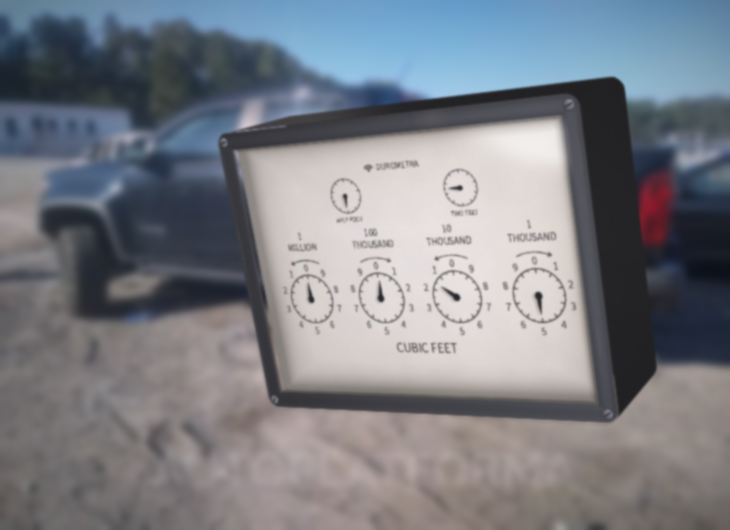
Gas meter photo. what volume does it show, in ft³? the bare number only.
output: 1500
